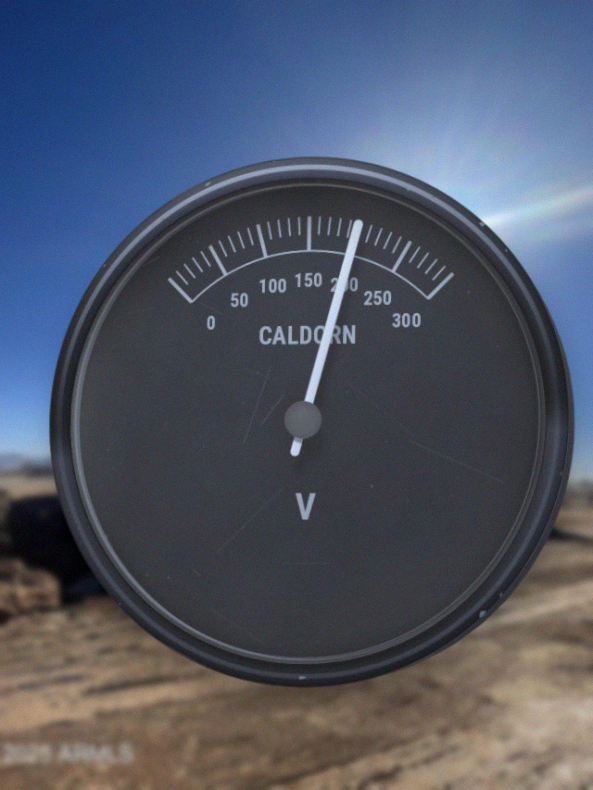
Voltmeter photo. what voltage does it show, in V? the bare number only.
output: 200
